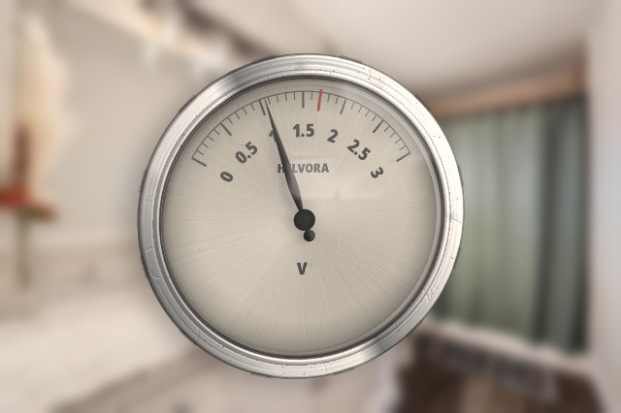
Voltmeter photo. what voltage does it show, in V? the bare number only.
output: 1.05
